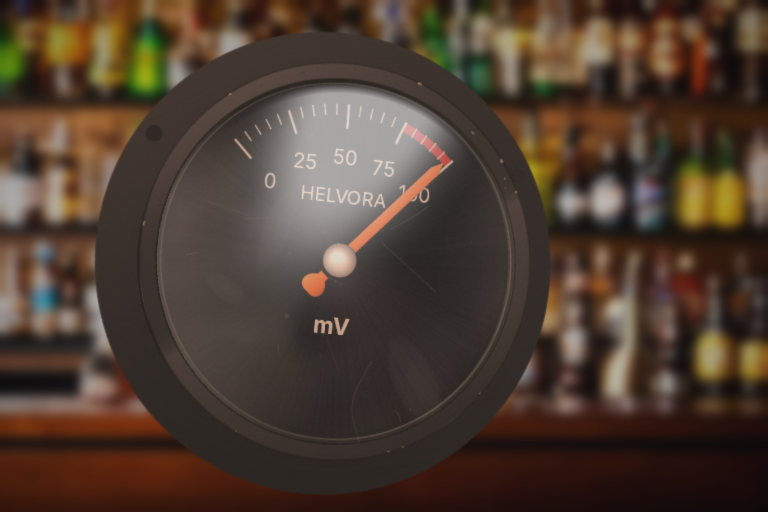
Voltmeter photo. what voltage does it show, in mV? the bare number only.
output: 97.5
